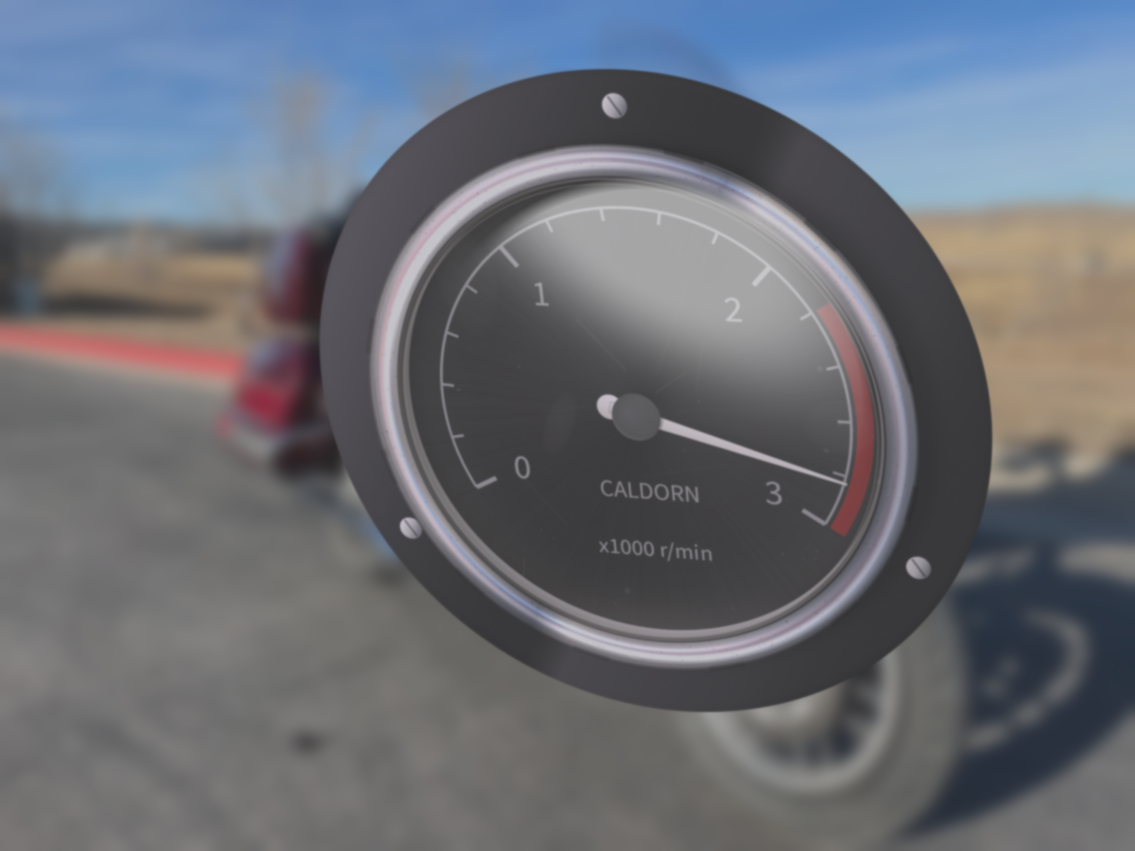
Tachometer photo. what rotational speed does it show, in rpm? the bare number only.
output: 2800
